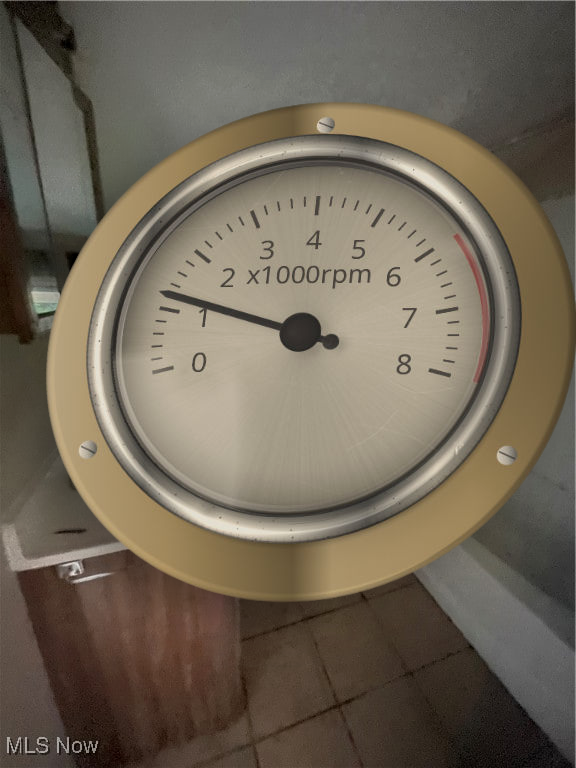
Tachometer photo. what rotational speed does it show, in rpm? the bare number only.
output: 1200
